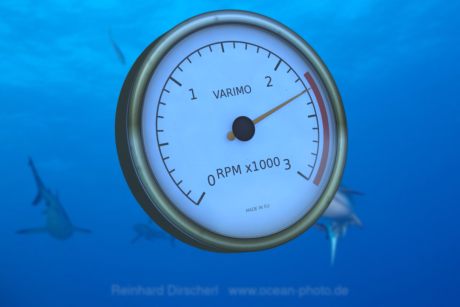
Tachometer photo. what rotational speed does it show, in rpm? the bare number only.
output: 2300
